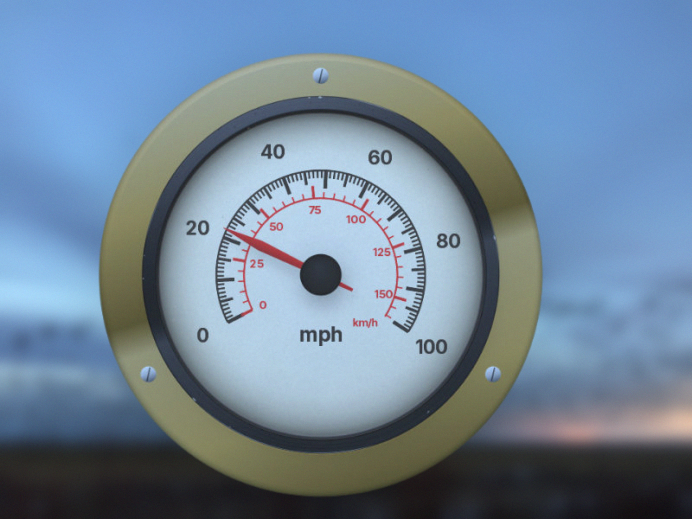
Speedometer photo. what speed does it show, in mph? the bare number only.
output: 22
